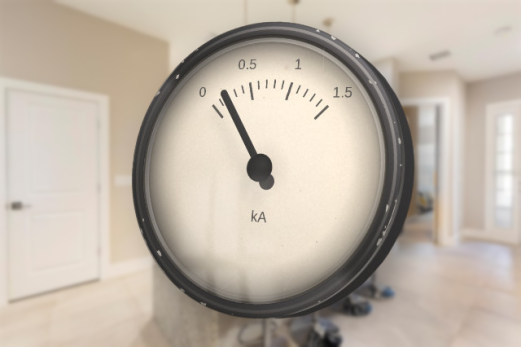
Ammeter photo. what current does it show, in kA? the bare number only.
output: 0.2
